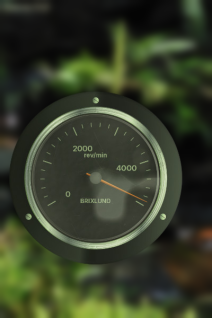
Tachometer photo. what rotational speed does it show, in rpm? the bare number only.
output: 4900
